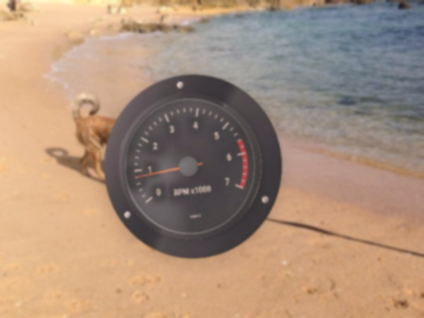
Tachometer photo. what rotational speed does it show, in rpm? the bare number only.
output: 800
